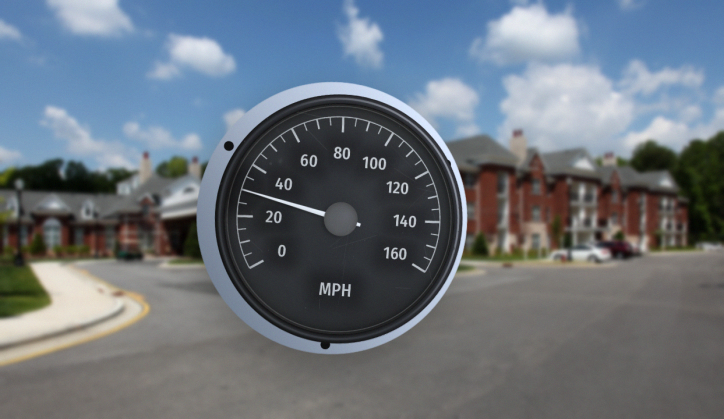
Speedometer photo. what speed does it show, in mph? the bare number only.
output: 30
